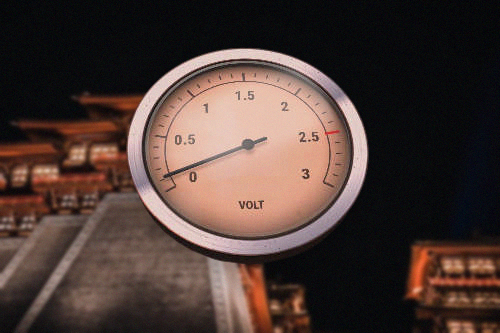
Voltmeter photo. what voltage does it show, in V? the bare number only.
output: 0.1
